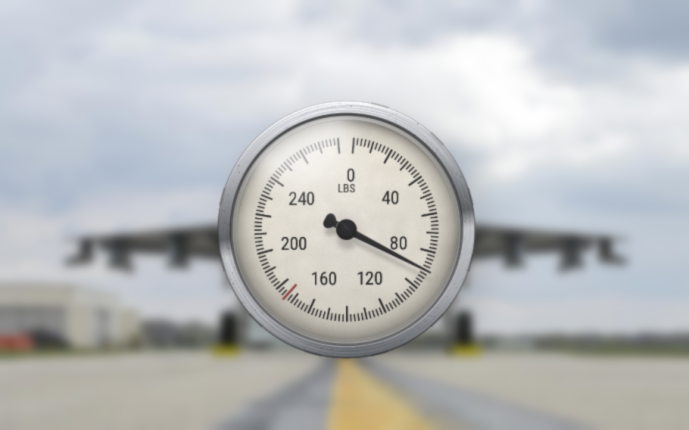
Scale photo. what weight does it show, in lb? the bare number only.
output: 90
